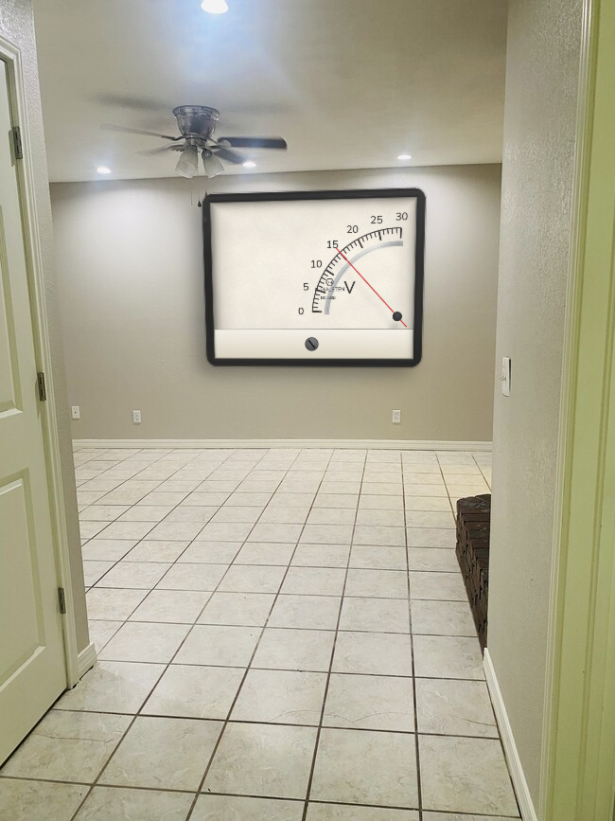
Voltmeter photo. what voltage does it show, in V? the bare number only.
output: 15
